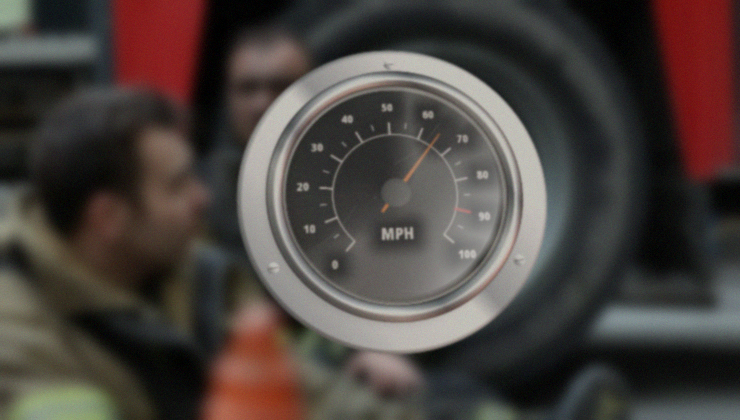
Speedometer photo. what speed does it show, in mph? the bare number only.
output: 65
